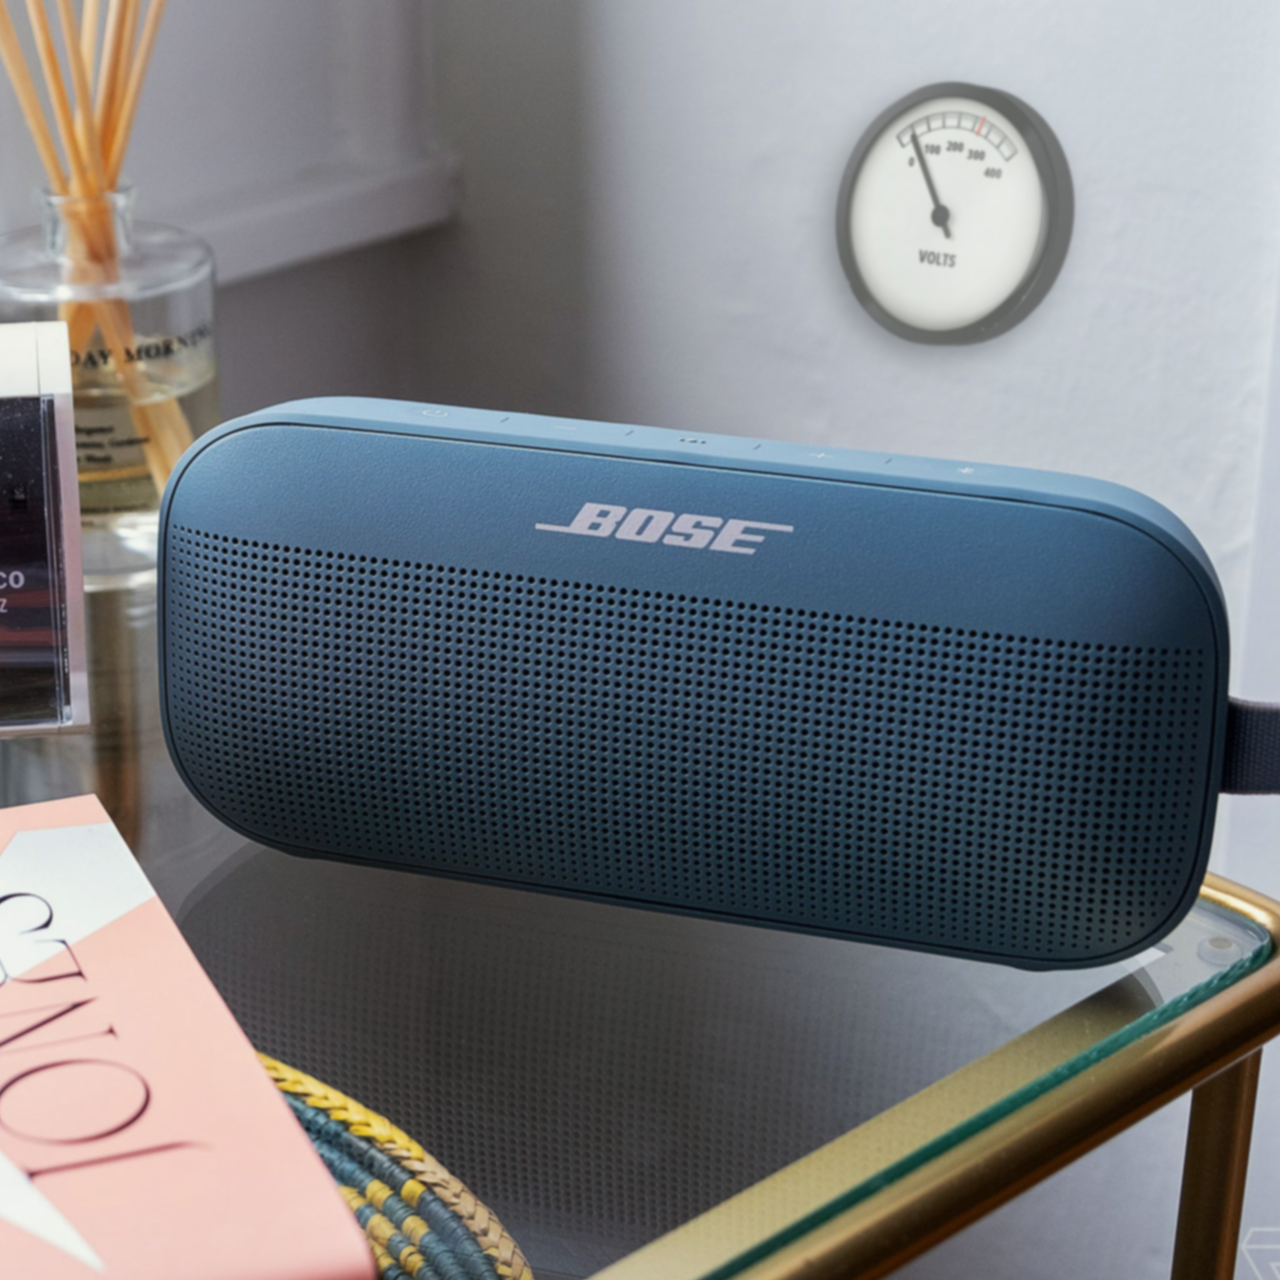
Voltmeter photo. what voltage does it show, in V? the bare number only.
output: 50
